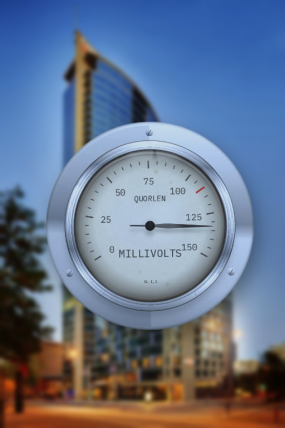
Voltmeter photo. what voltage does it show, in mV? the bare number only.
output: 132.5
